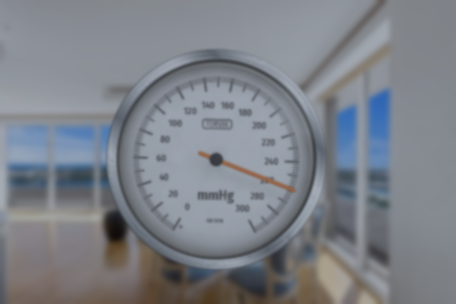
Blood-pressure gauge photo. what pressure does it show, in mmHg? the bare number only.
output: 260
